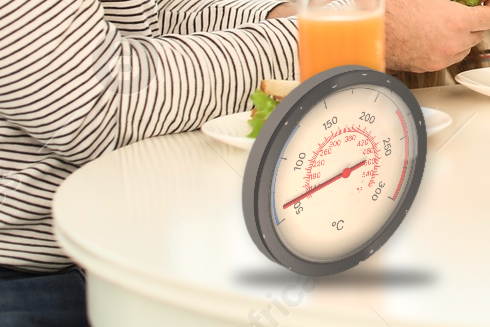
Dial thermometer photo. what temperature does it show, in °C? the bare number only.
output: 62.5
